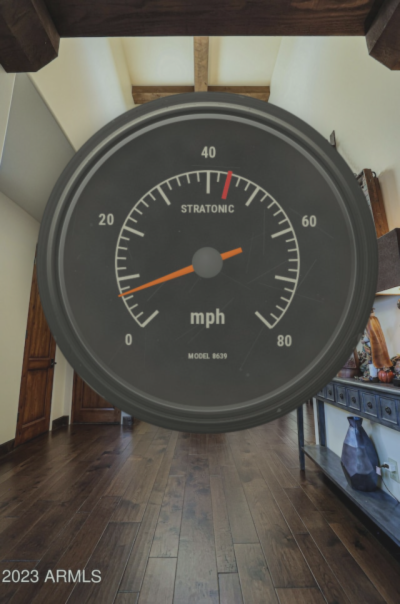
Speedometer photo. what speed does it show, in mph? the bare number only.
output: 7
